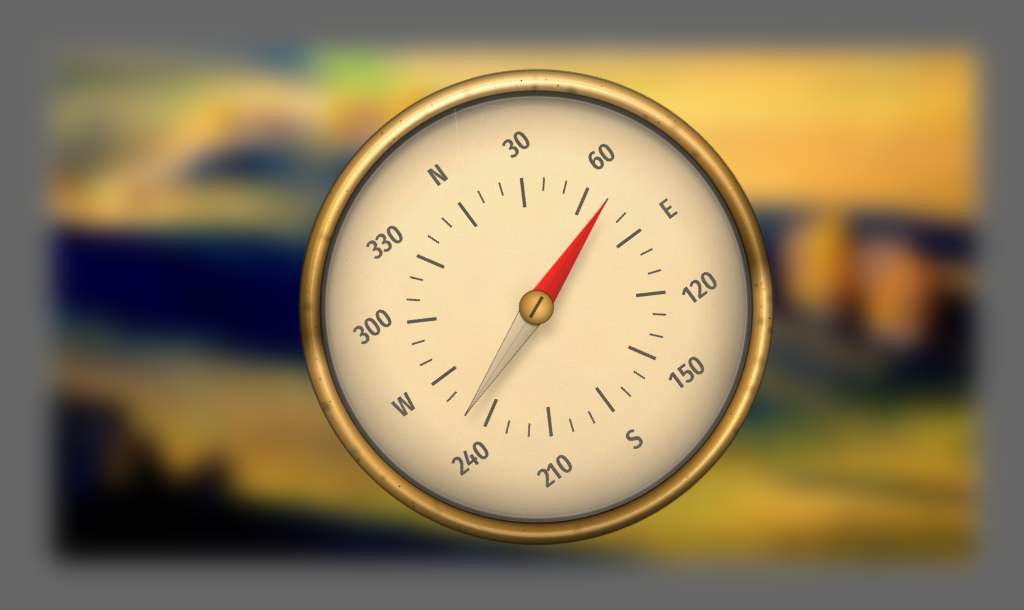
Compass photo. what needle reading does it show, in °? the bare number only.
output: 70
